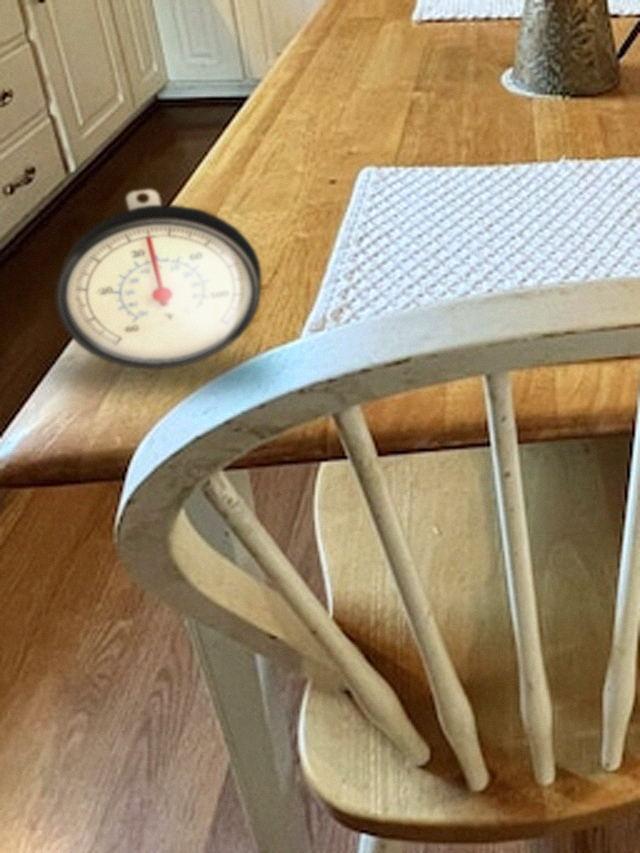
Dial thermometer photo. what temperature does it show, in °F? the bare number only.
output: 30
